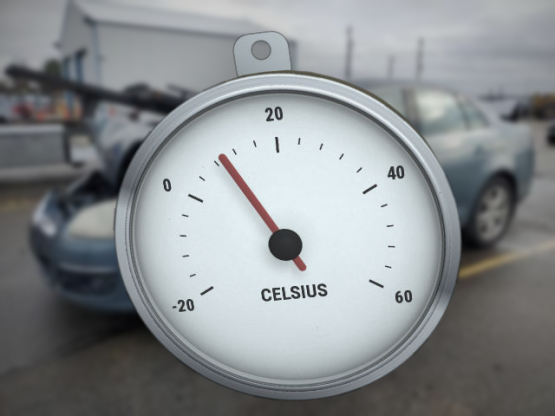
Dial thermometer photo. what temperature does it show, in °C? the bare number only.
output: 10
